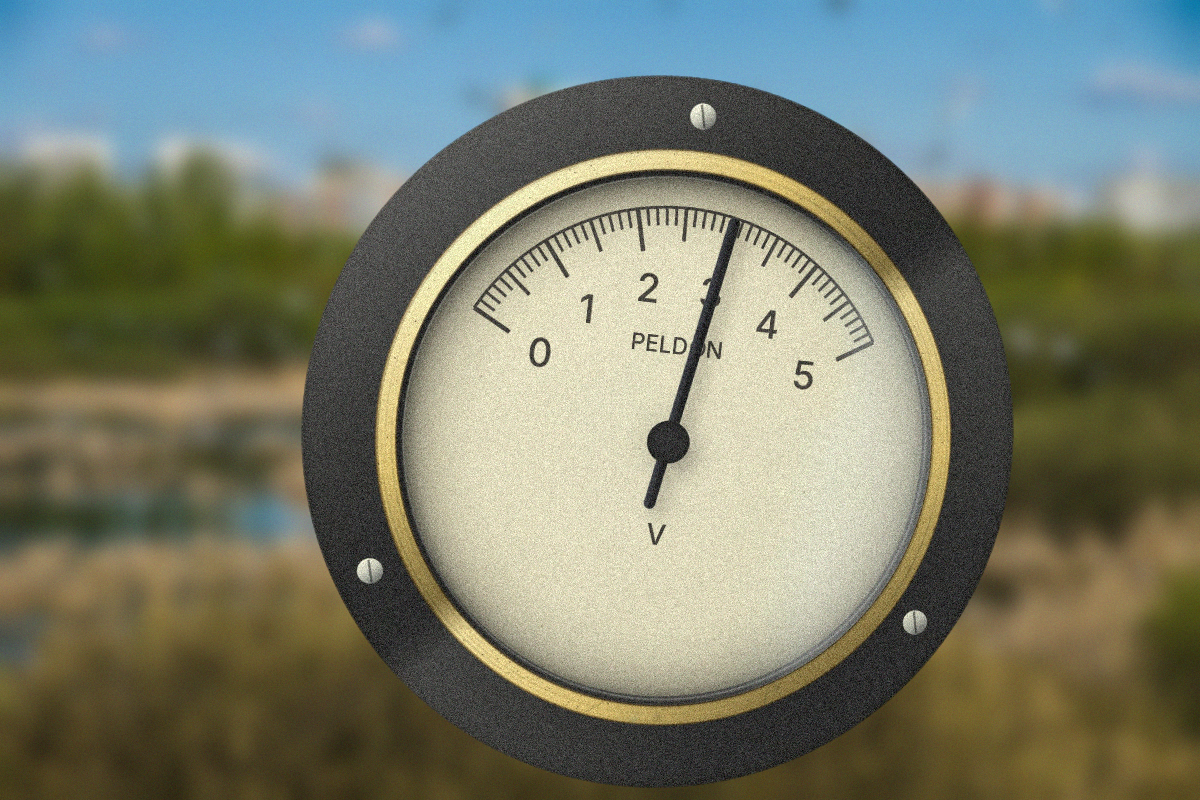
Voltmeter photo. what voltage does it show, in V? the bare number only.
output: 3
